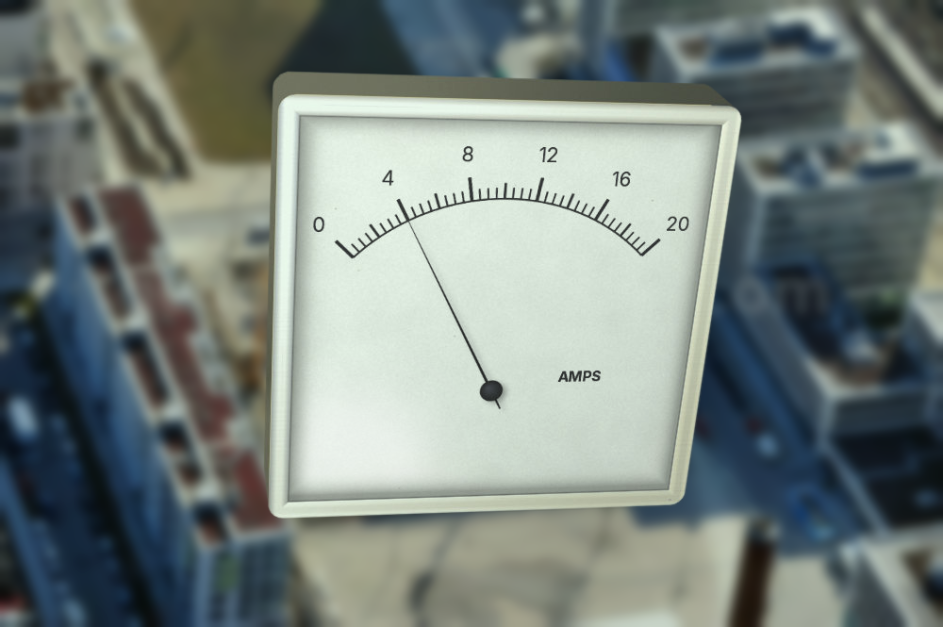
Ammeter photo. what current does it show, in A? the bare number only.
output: 4
